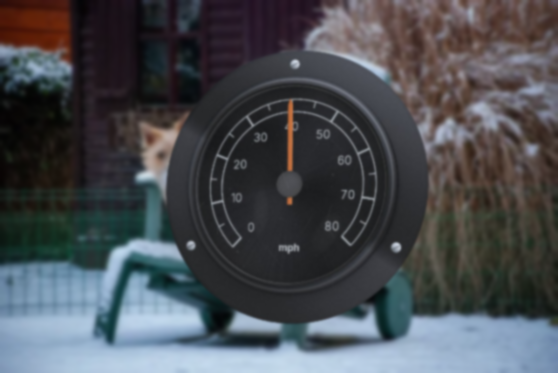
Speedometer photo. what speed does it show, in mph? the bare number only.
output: 40
